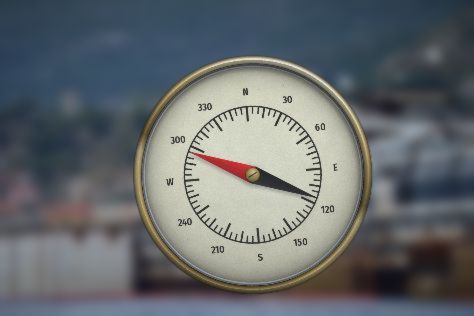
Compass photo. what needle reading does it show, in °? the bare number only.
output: 295
